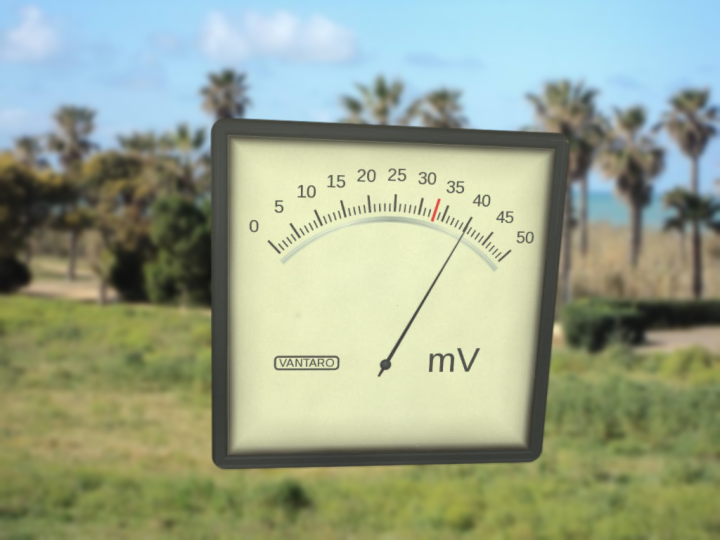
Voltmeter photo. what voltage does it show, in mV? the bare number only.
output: 40
